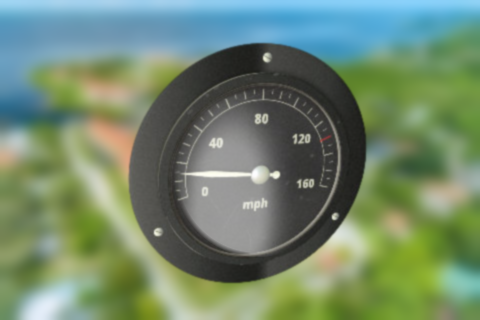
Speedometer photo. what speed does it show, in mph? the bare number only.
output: 15
